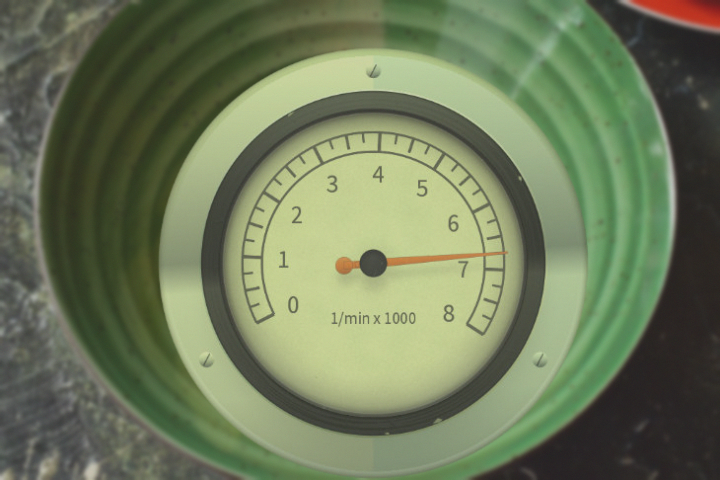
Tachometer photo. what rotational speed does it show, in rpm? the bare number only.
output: 6750
